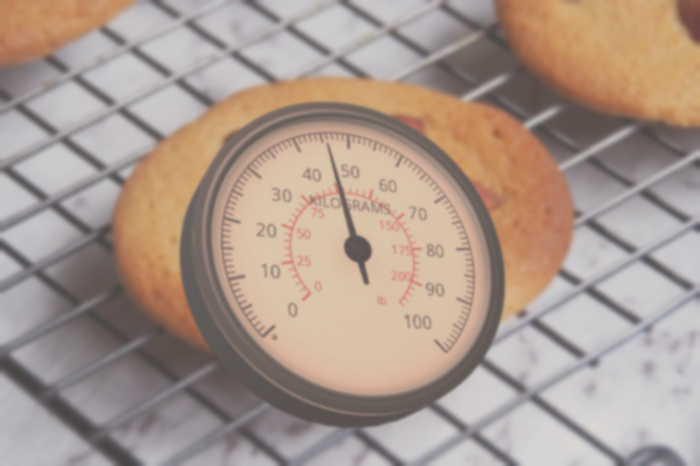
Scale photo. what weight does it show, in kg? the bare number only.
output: 45
